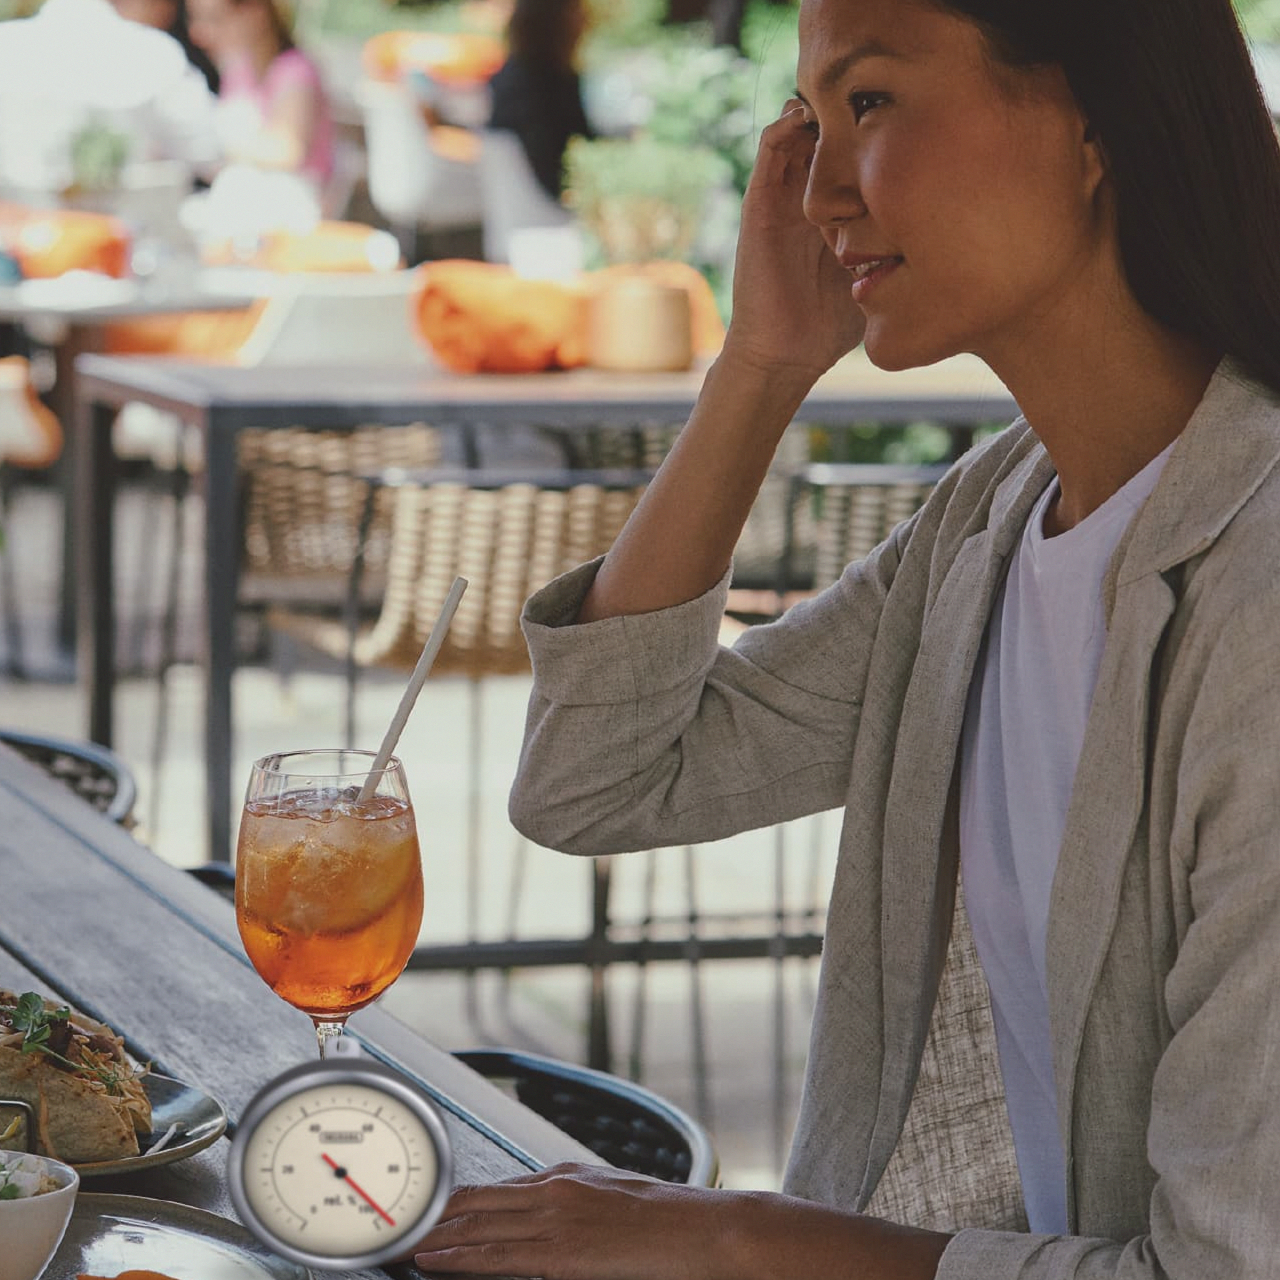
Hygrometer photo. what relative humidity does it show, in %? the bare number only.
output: 96
